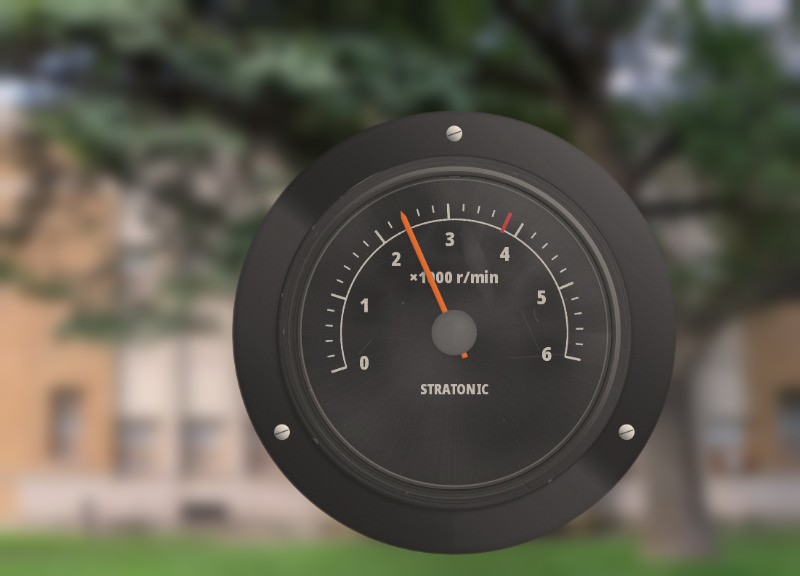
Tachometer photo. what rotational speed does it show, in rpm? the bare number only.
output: 2400
